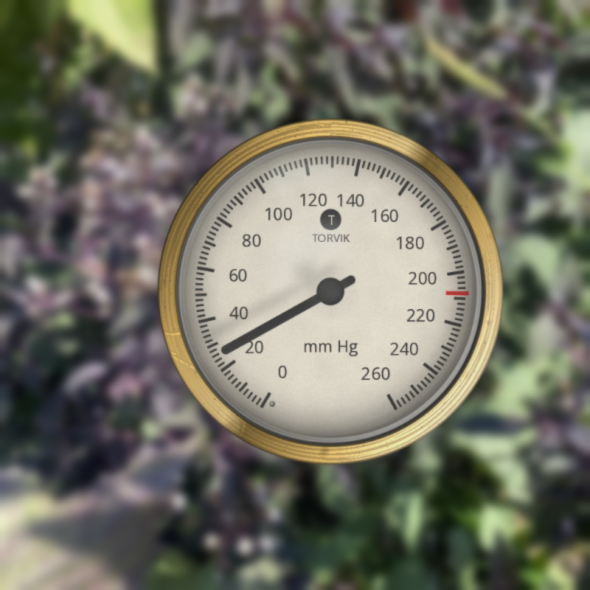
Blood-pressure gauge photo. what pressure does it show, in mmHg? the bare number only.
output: 26
